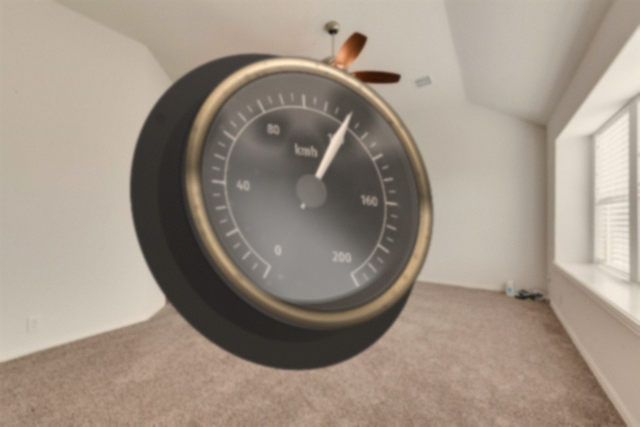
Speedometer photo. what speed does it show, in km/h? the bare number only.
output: 120
